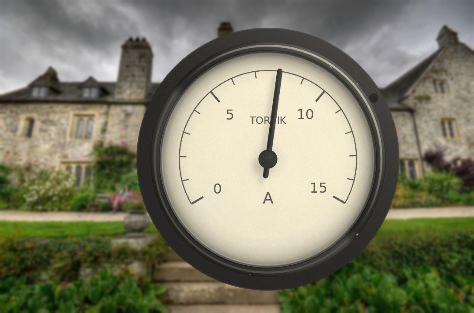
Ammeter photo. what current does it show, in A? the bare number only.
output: 8
